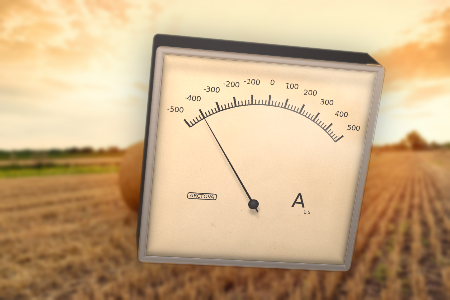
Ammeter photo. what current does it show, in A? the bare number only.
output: -400
